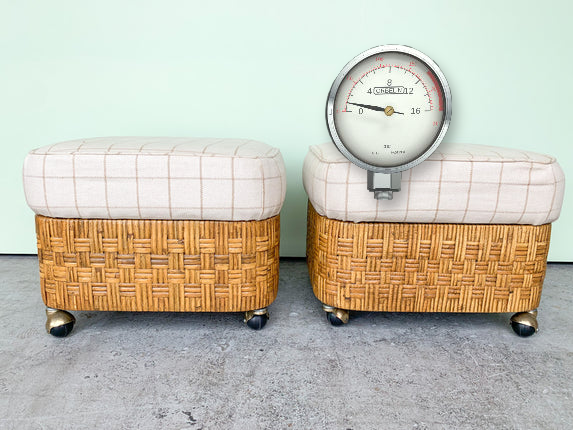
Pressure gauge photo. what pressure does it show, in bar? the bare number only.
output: 1
